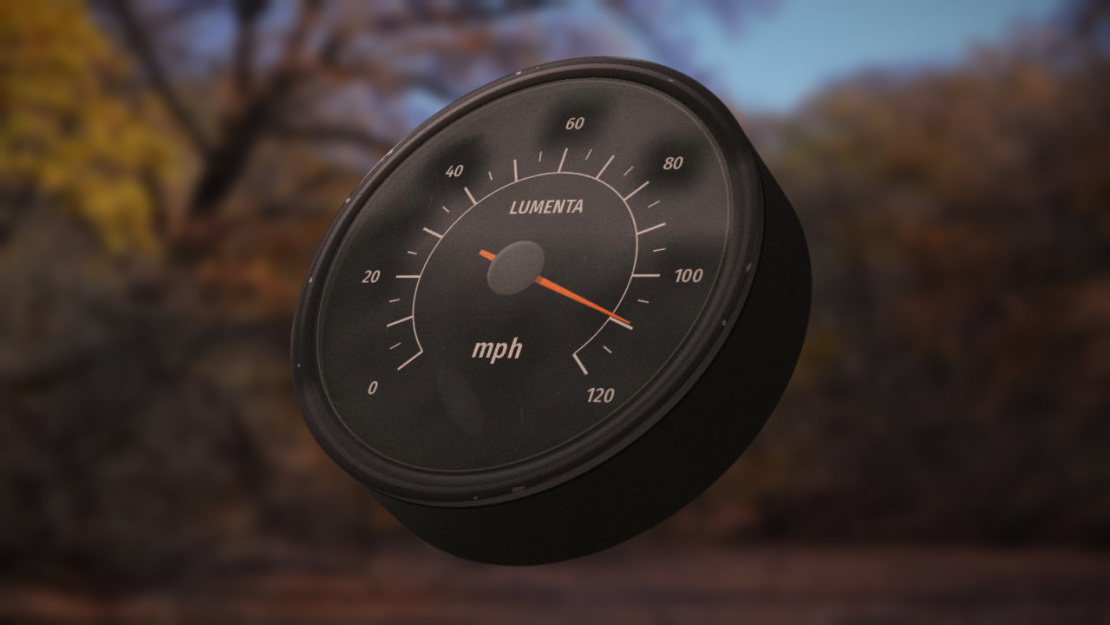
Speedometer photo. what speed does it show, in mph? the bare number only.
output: 110
